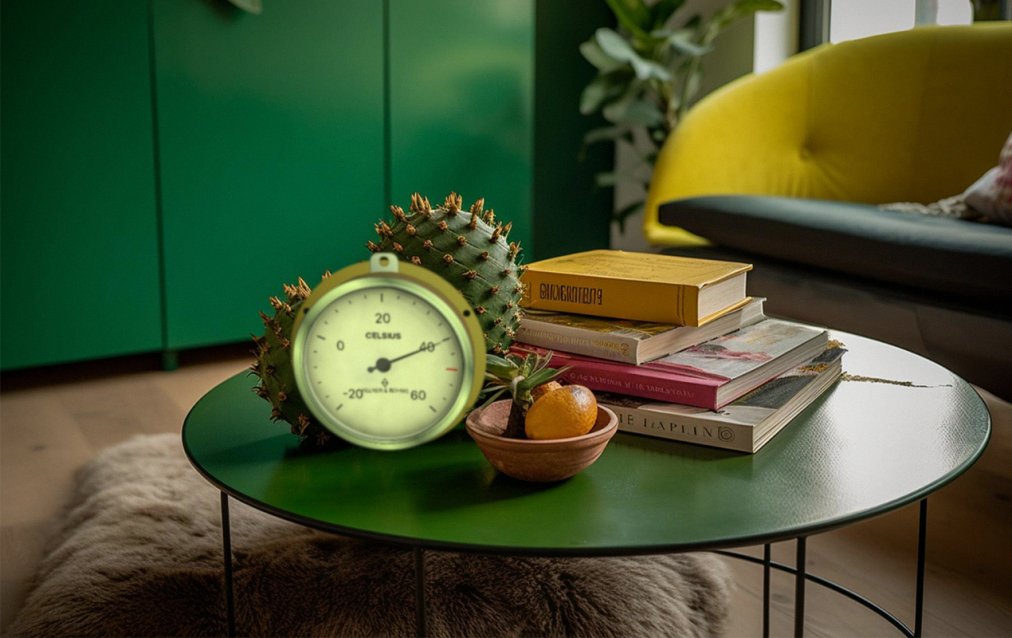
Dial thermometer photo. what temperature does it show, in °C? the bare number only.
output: 40
